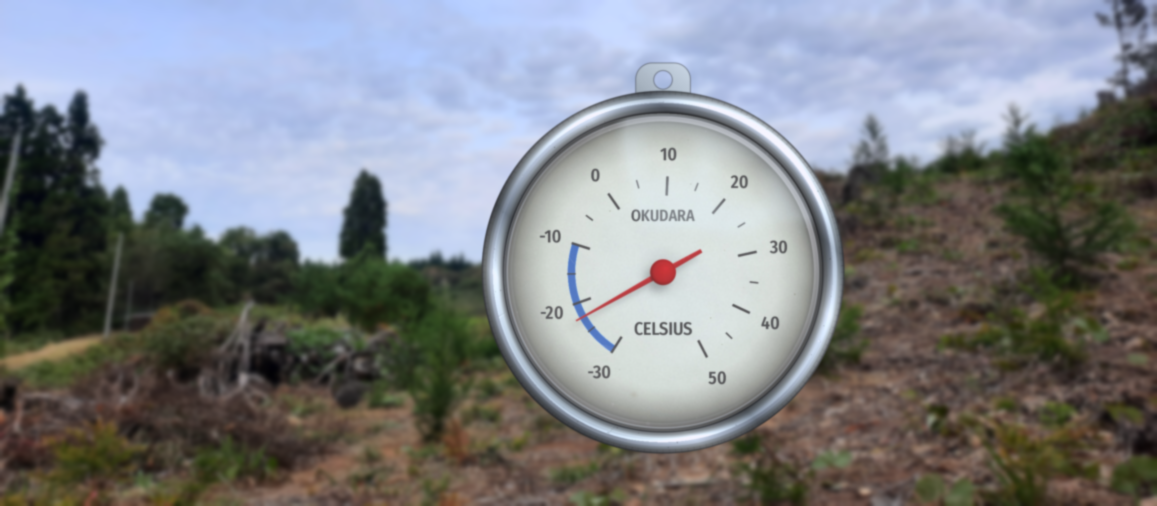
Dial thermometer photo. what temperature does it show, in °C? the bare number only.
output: -22.5
